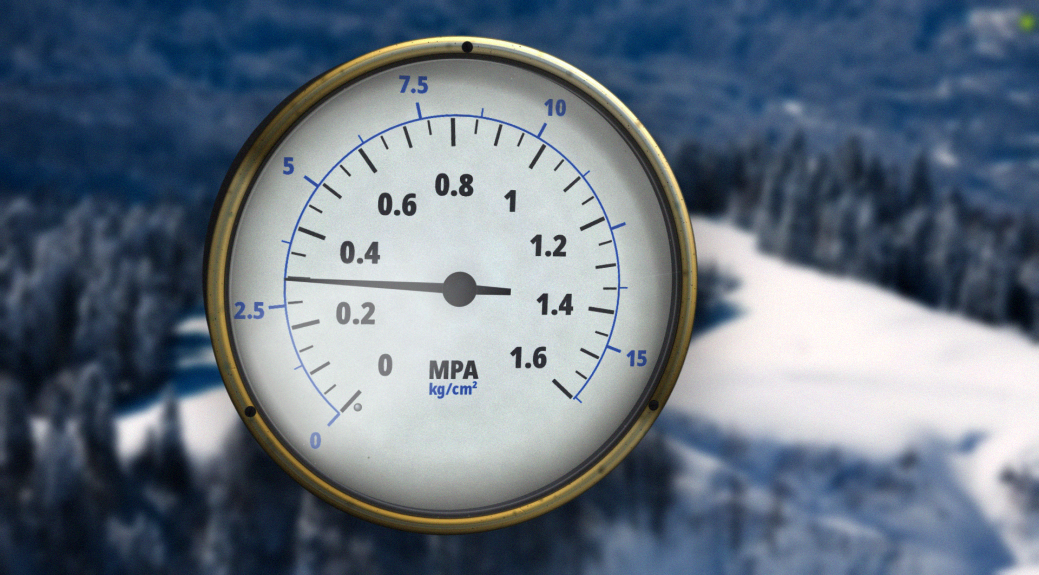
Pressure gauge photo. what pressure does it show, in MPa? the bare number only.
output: 0.3
